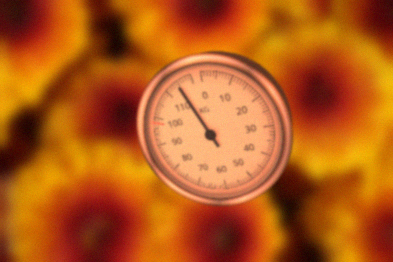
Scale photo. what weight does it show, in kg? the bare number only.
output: 115
